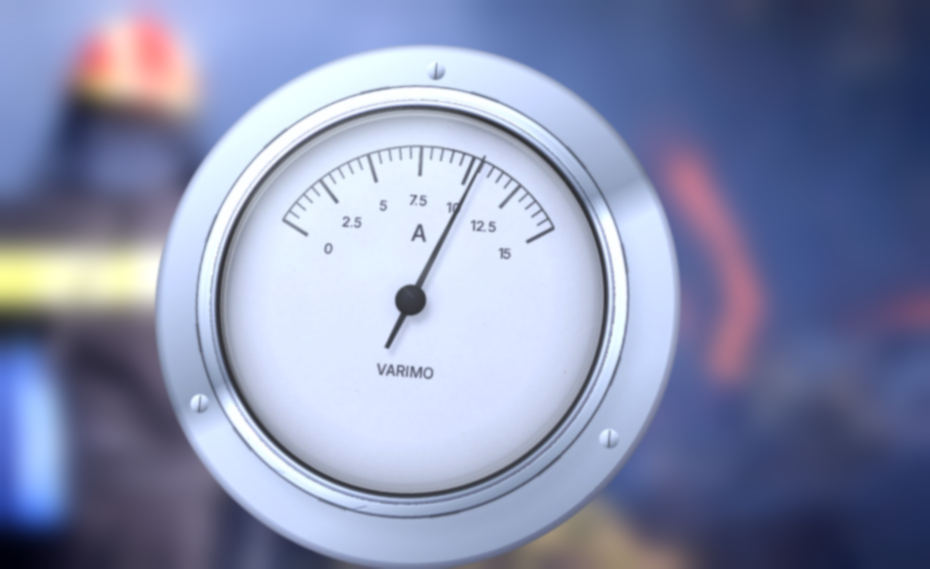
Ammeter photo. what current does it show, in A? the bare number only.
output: 10.5
